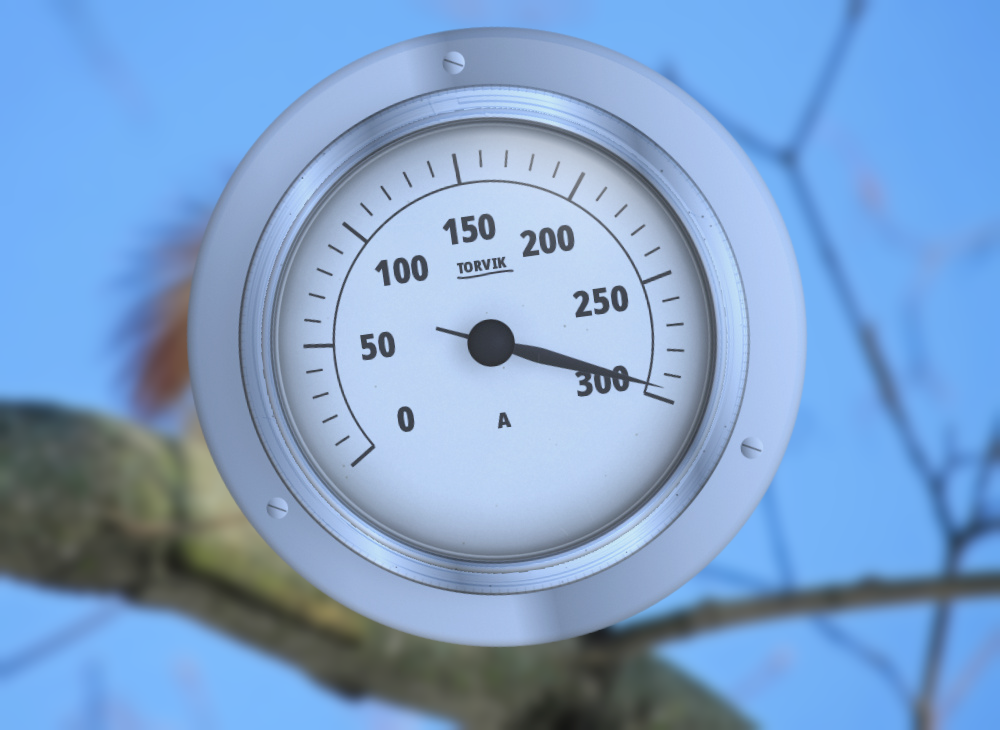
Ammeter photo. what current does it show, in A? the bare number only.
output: 295
